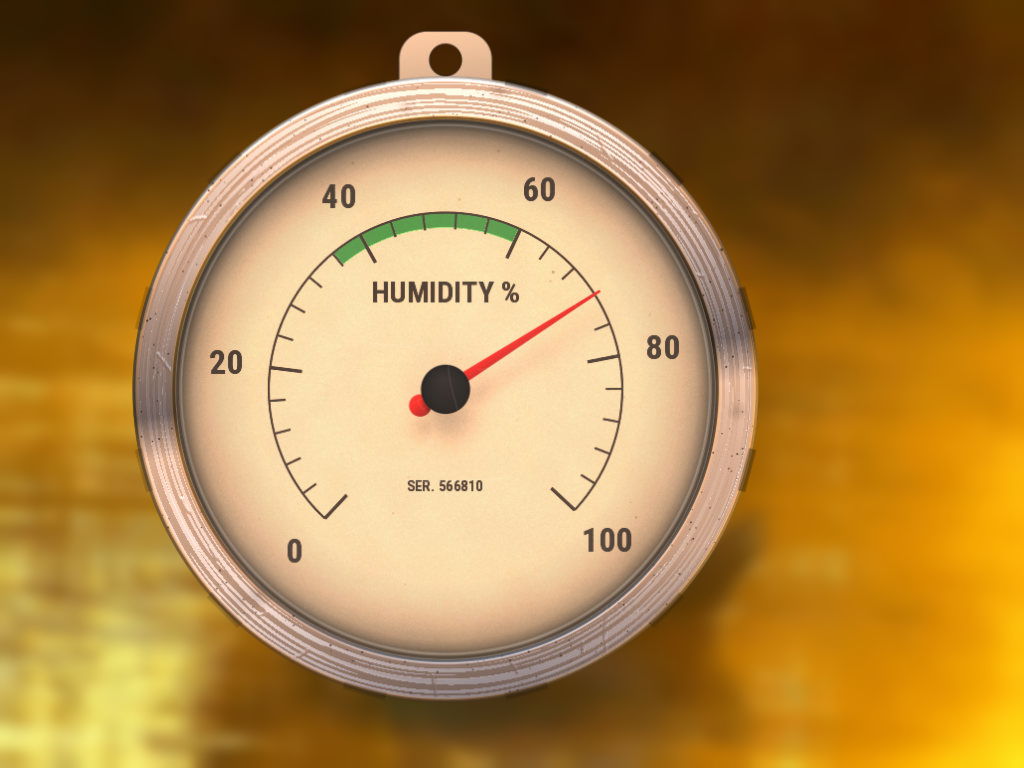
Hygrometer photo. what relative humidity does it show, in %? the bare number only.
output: 72
